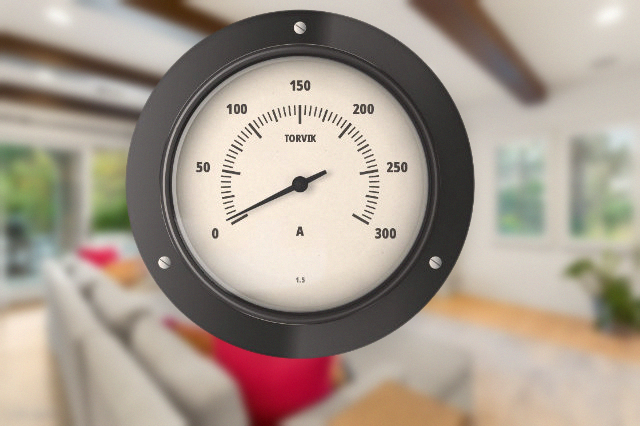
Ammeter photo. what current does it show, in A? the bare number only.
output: 5
